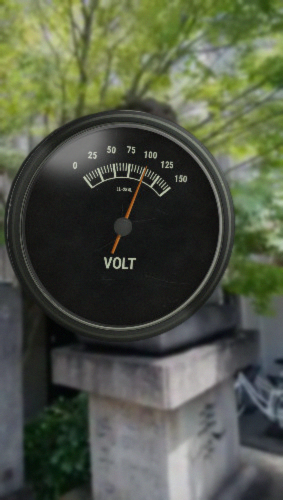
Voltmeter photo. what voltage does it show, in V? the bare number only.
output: 100
